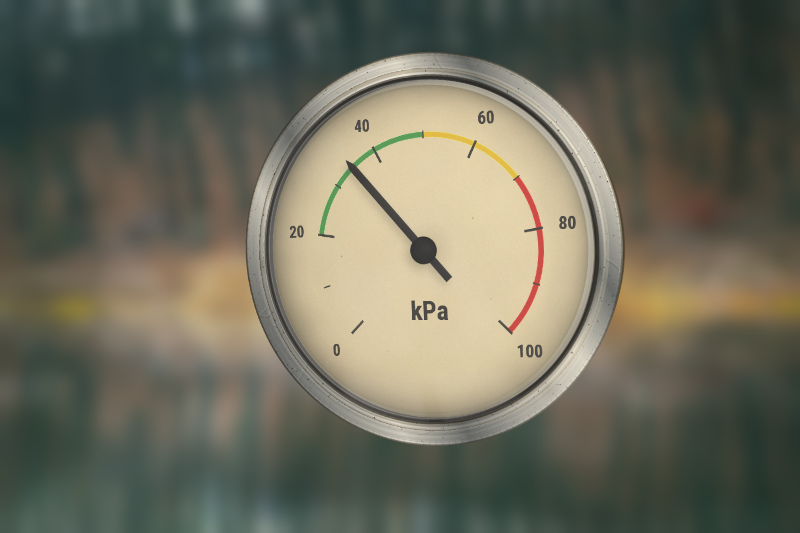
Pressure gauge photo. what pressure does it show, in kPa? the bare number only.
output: 35
